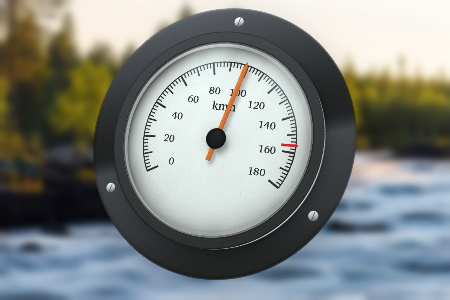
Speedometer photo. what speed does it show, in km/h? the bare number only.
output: 100
